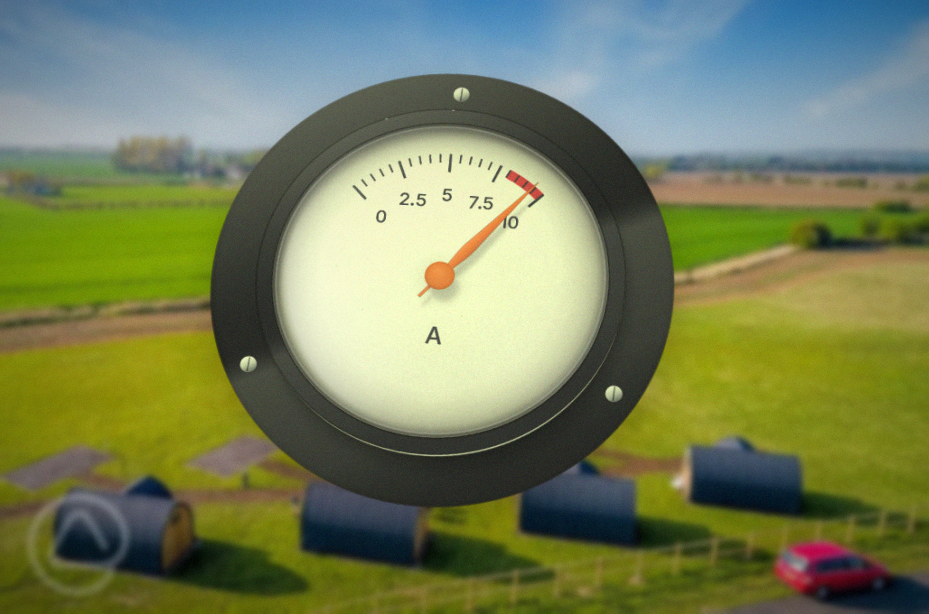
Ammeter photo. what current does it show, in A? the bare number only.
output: 9.5
